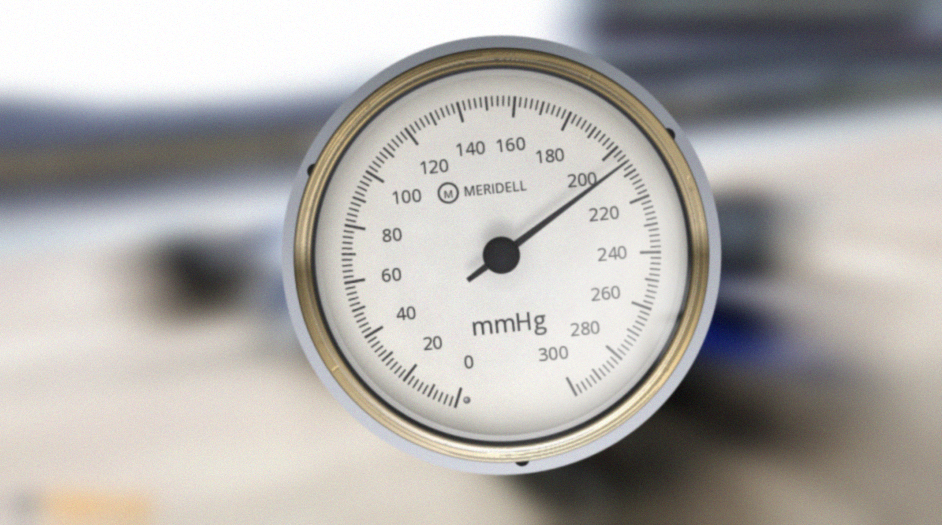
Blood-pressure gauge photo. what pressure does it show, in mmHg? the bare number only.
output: 206
